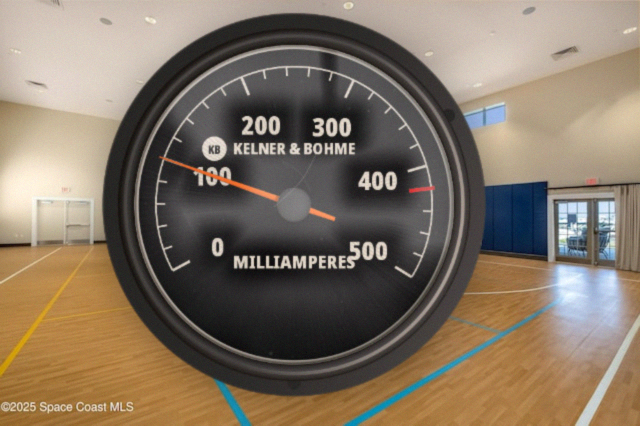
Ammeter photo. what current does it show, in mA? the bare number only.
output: 100
